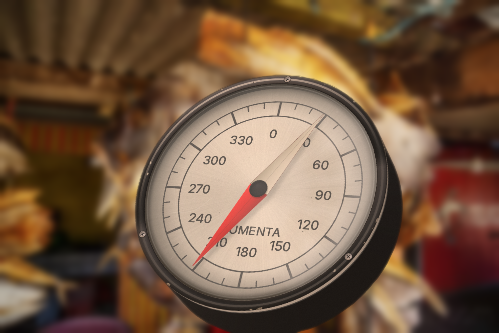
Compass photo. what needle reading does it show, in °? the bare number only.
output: 210
